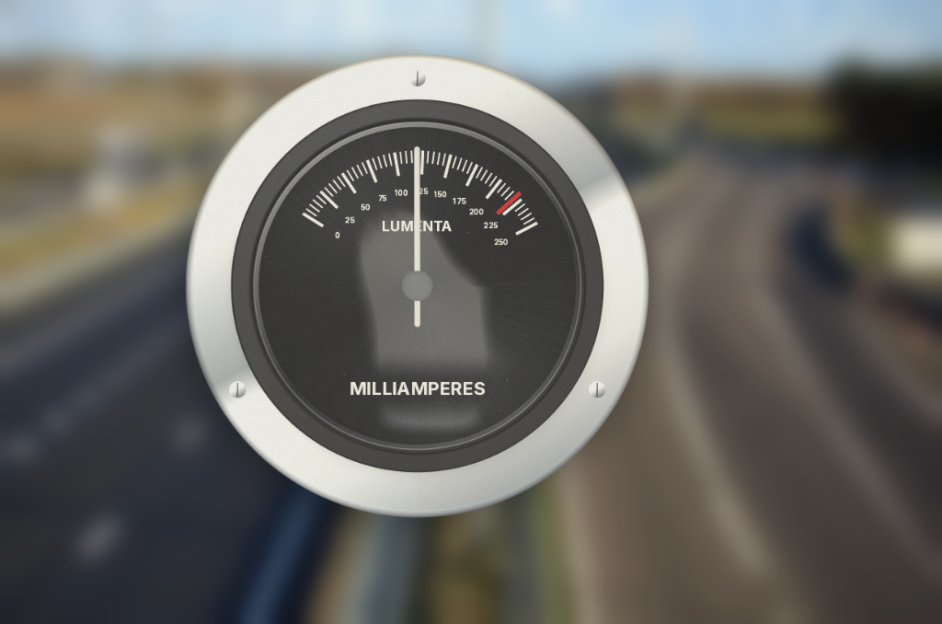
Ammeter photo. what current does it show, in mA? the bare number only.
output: 120
